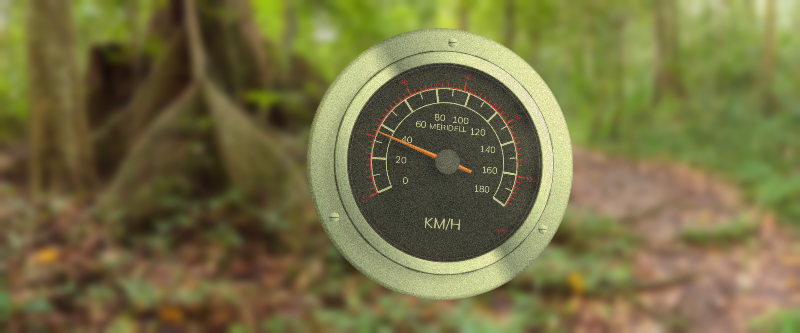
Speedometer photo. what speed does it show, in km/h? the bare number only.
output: 35
